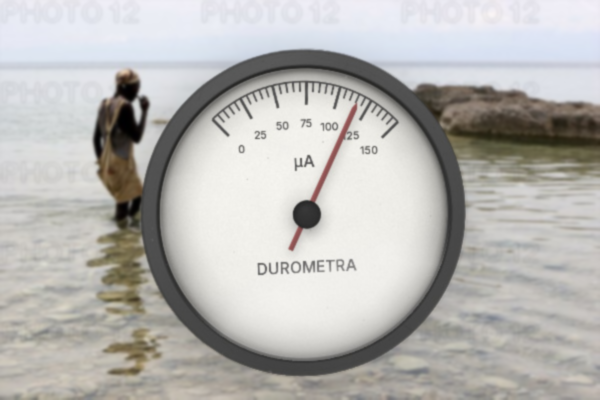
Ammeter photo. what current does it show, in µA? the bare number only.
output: 115
